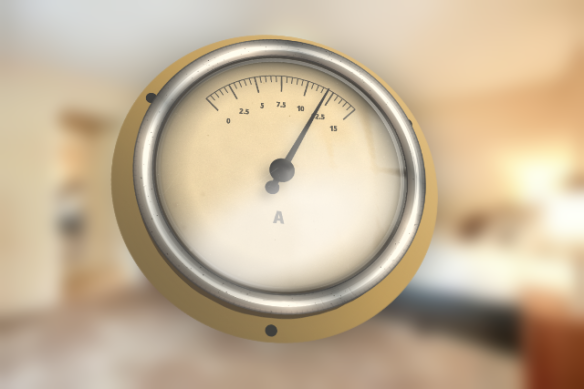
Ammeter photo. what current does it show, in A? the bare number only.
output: 12
